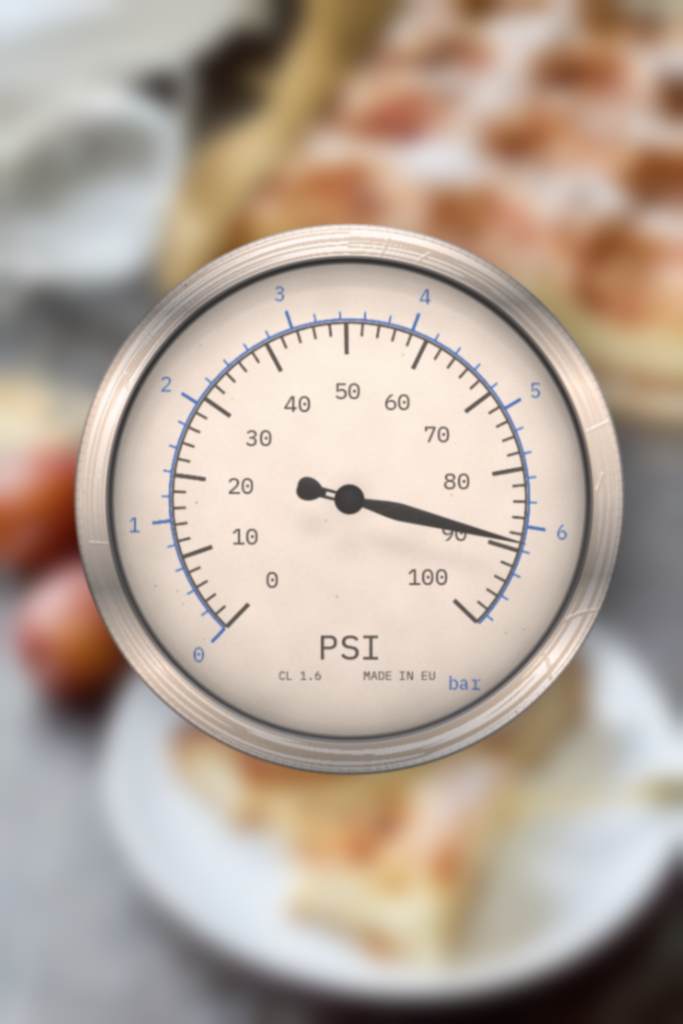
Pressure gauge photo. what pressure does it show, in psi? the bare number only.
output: 89
